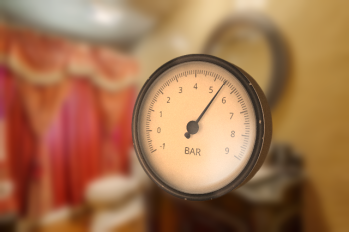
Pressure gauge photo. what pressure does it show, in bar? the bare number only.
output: 5.5
